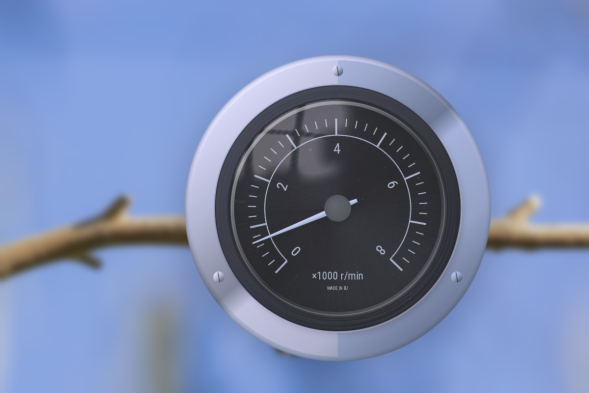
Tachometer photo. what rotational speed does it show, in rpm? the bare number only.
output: 700
